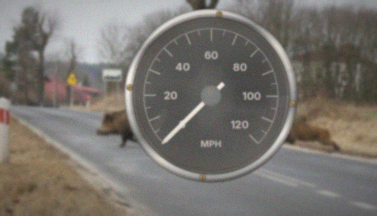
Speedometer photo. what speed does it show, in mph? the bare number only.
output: 0
